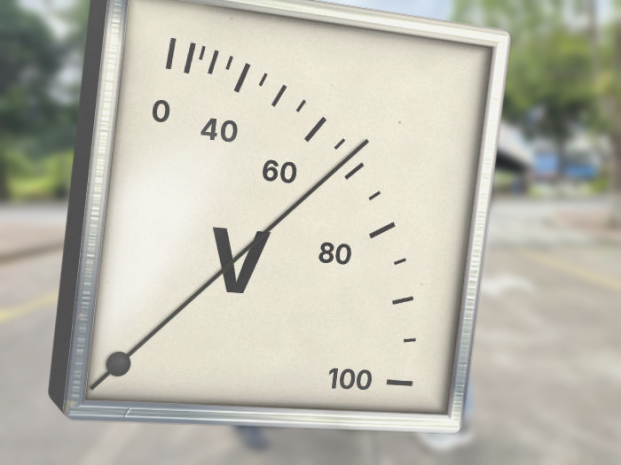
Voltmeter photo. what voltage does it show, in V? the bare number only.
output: 67.5
